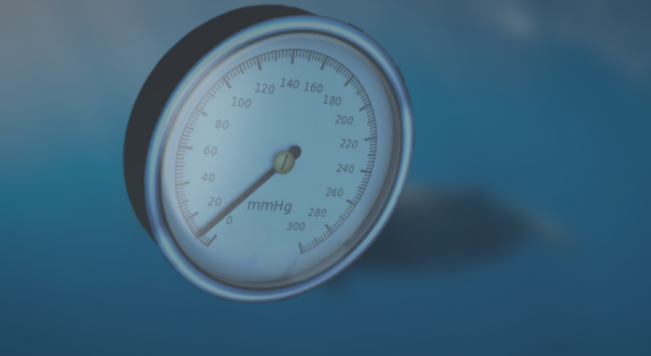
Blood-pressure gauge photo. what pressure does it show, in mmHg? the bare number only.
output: 10
